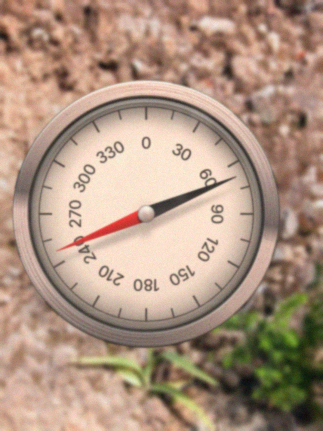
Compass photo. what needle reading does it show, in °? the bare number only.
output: 247.5
